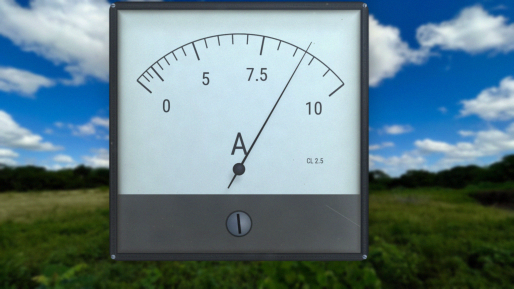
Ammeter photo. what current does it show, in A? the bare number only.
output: 8.75
